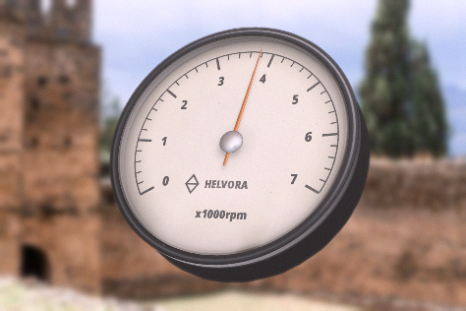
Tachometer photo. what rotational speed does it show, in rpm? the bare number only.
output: 3800
